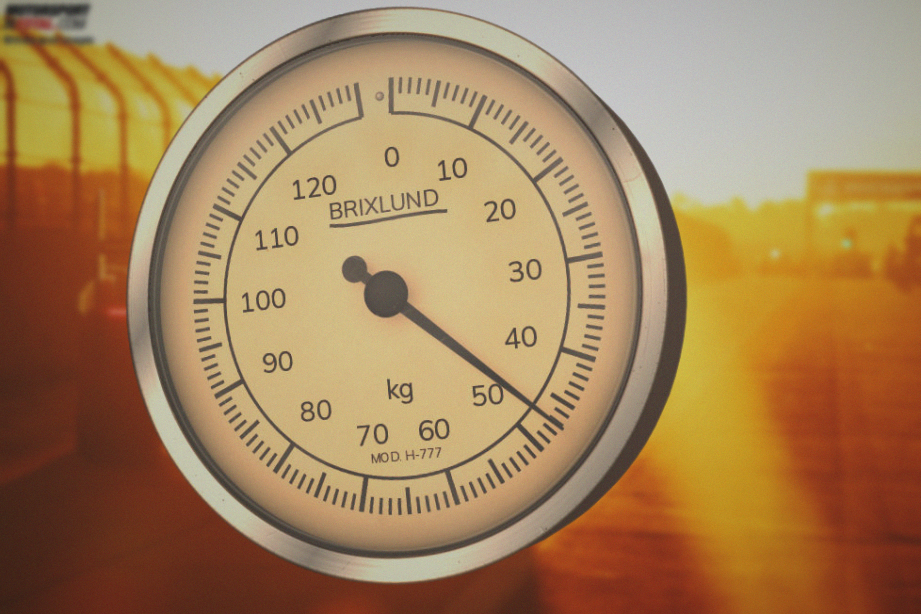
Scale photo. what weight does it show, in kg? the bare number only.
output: 47
